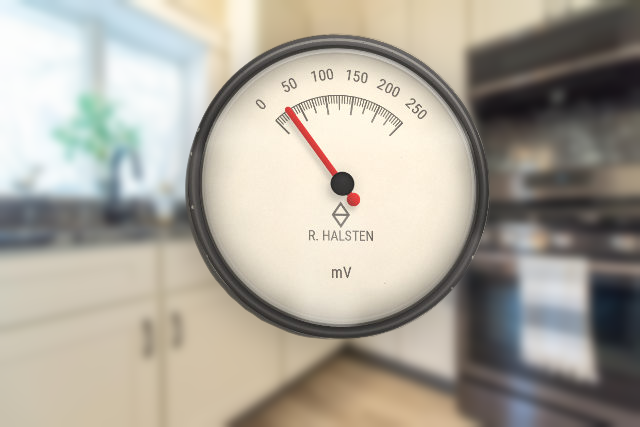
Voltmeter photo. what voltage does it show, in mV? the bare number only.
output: 25
